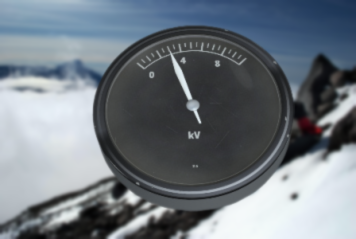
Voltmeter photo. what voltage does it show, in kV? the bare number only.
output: 3
